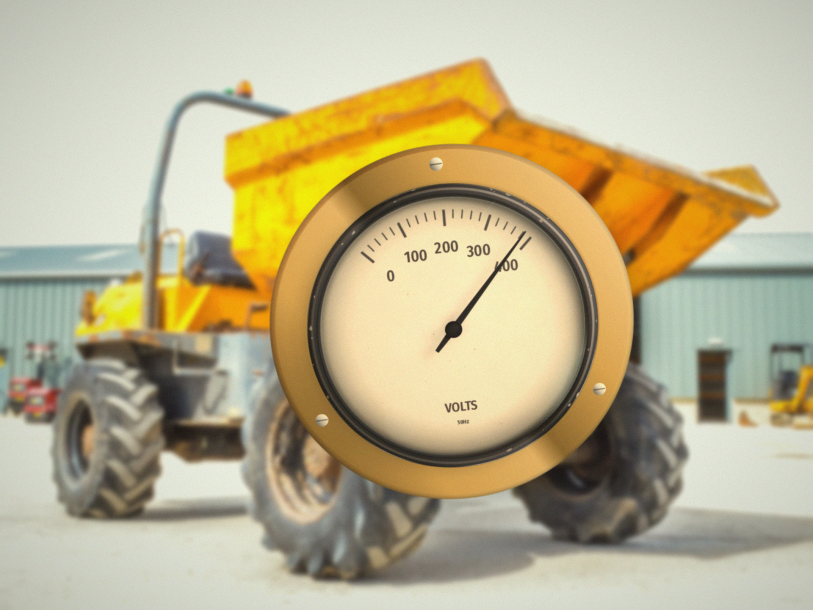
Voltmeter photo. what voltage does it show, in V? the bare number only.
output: 380
